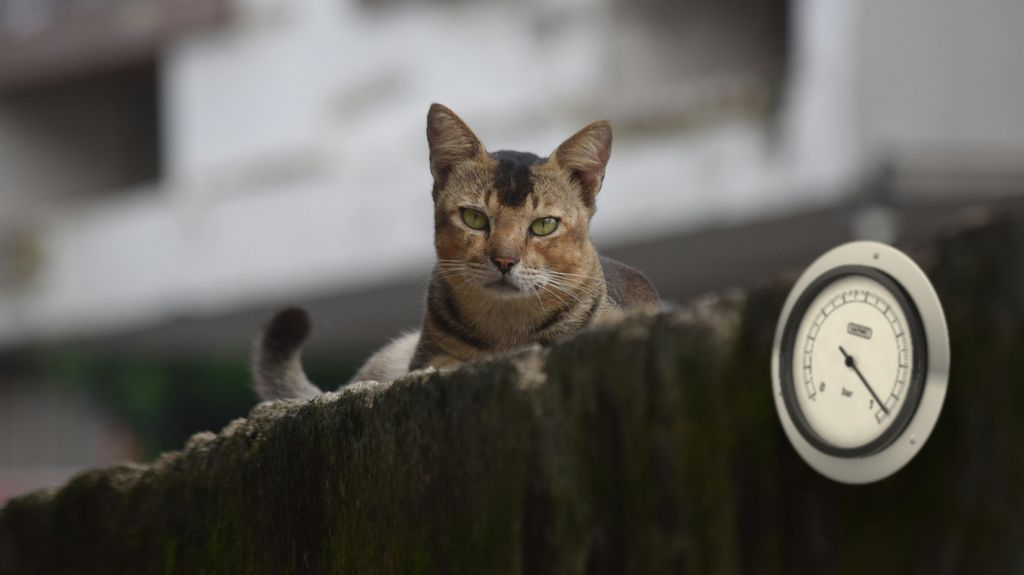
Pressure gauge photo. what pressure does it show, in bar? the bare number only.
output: 0.95
